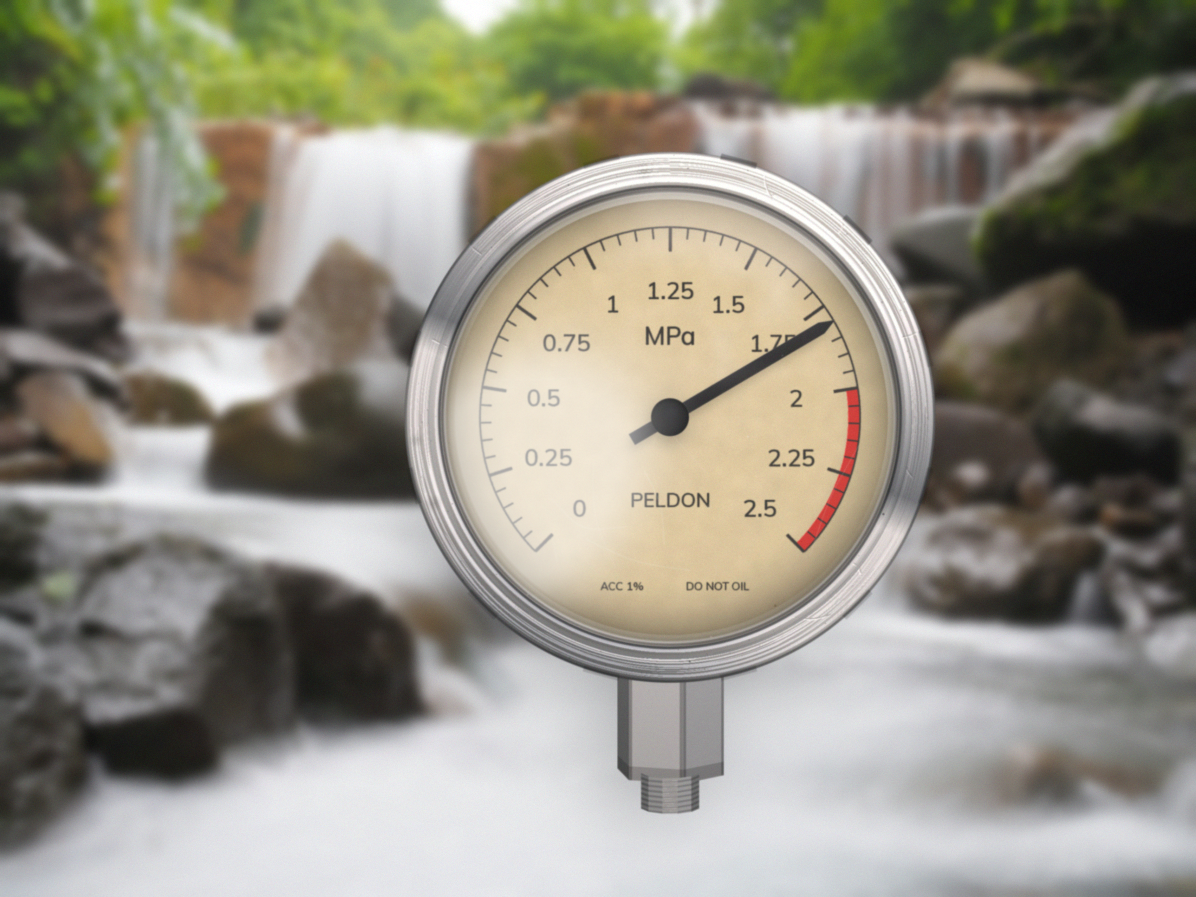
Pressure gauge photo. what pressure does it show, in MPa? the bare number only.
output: 1.8
